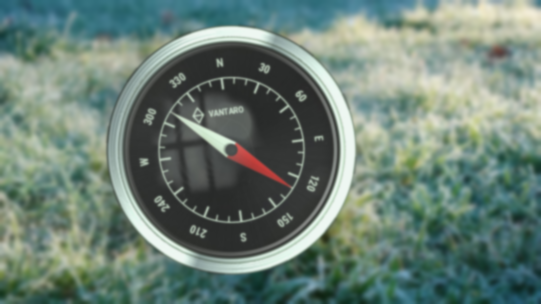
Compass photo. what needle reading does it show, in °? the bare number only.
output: 130
